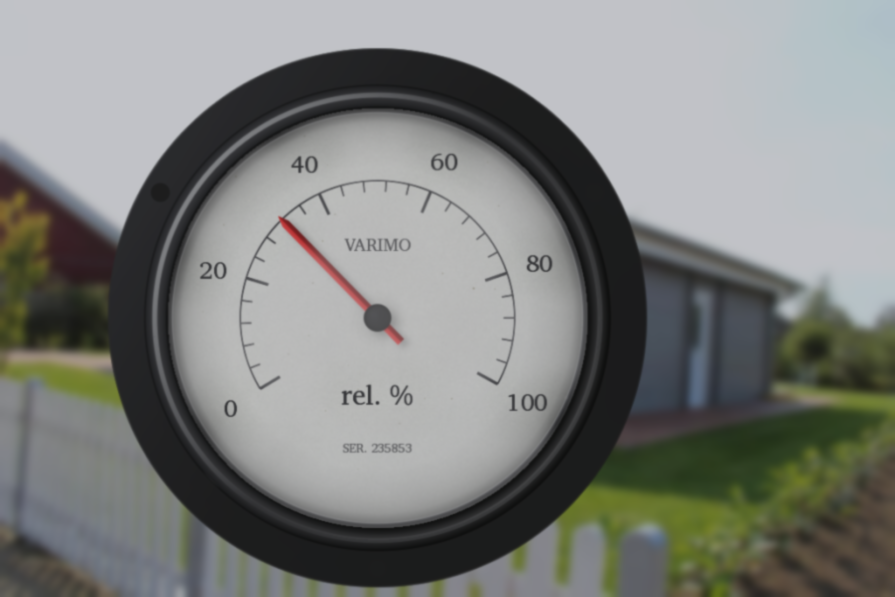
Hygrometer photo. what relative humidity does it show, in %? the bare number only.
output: 32
